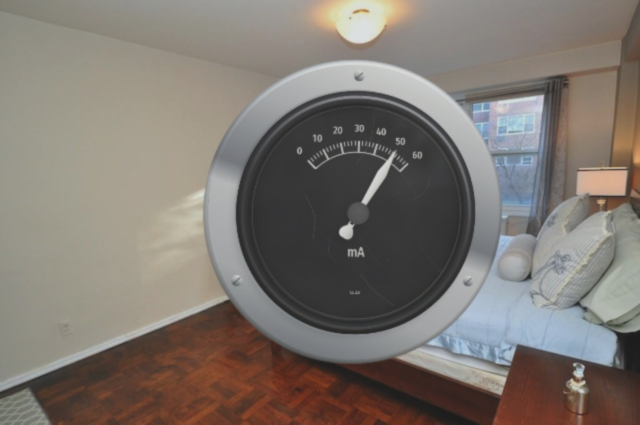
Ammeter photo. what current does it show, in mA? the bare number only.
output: 50
